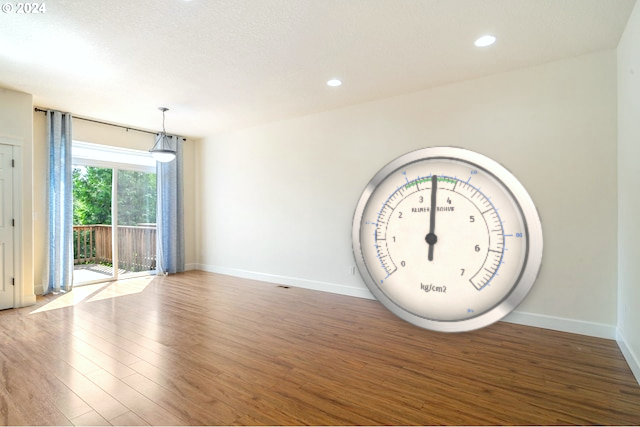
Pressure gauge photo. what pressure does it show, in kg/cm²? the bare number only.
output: 3.5
